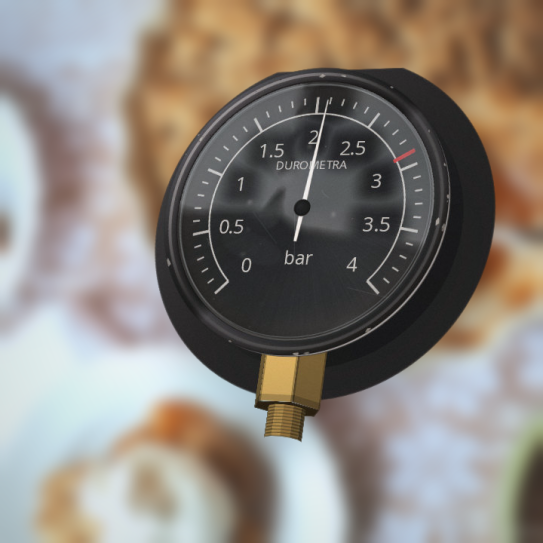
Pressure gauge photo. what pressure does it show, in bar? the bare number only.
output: 2.1
